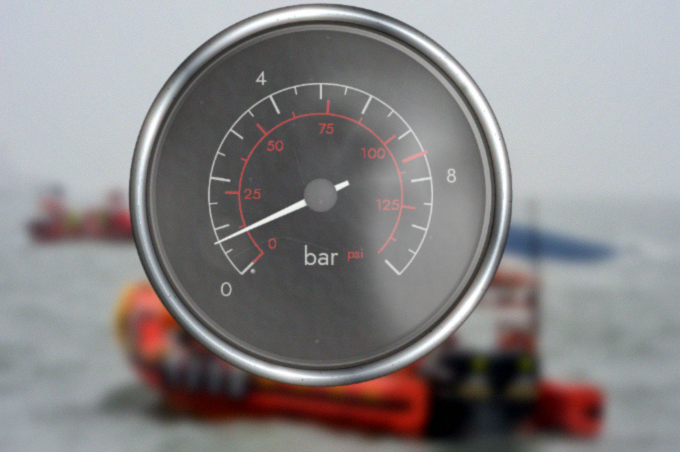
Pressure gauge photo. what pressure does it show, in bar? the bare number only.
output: 0.75
